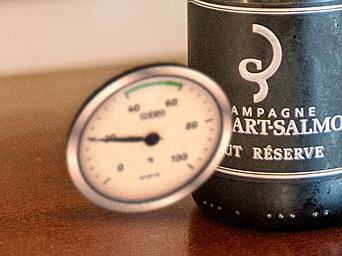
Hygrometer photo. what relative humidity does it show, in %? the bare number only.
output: 20
